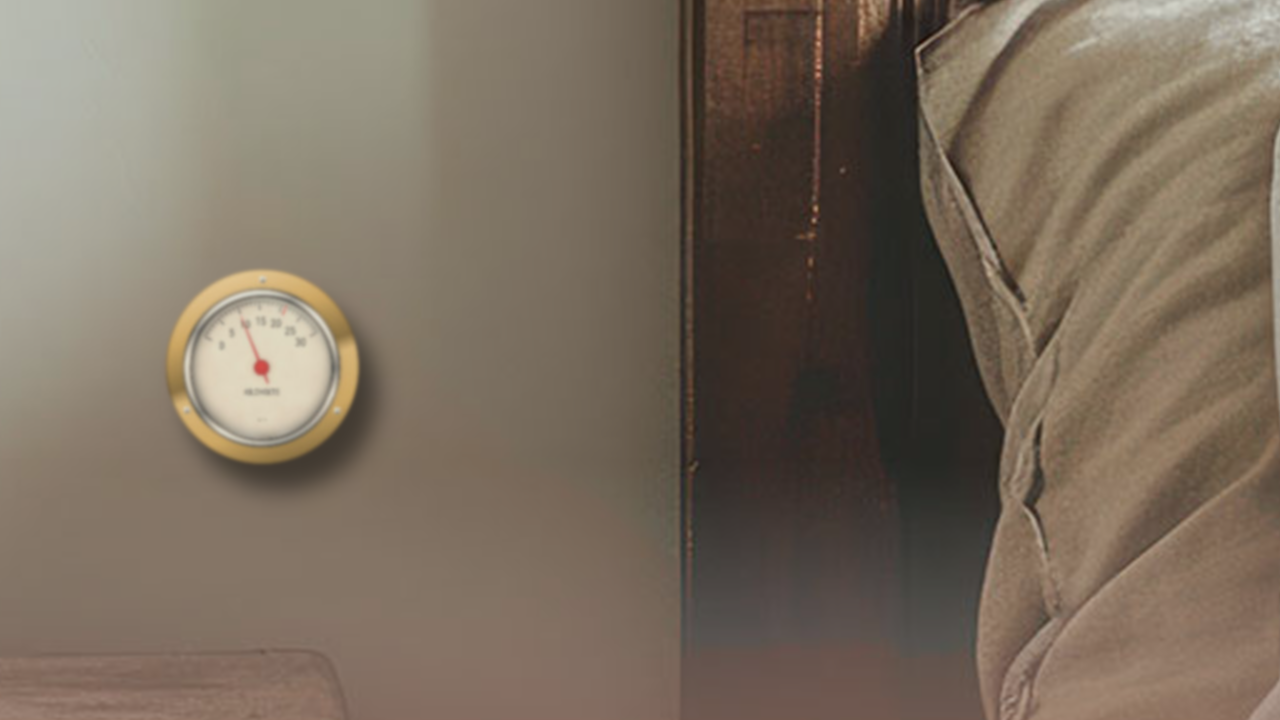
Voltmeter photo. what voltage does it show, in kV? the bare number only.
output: 10
